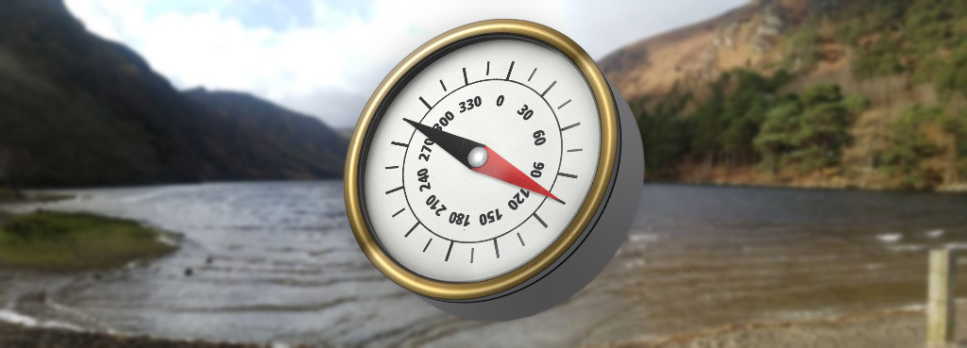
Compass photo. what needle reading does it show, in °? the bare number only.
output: 105
